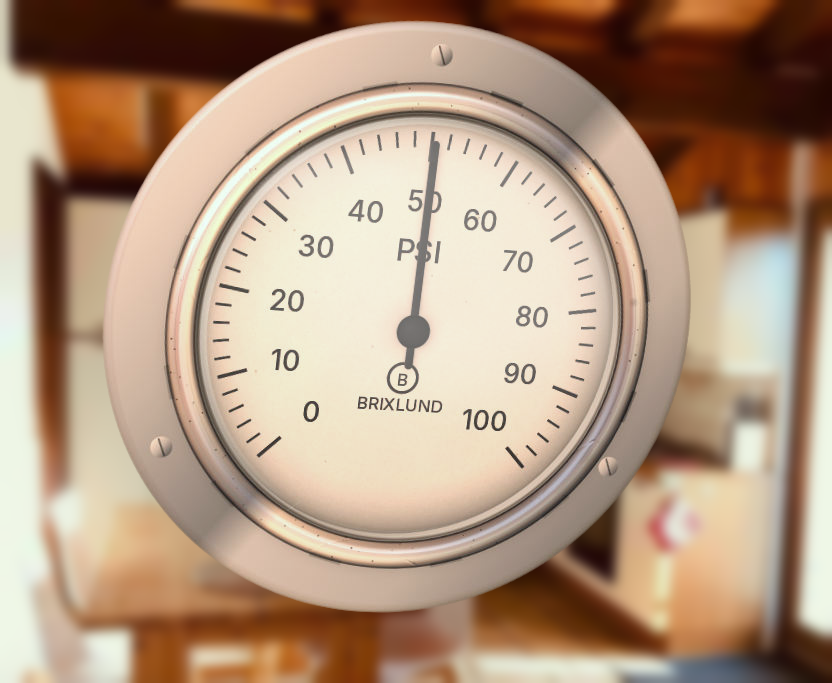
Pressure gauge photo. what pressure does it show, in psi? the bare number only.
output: 50
